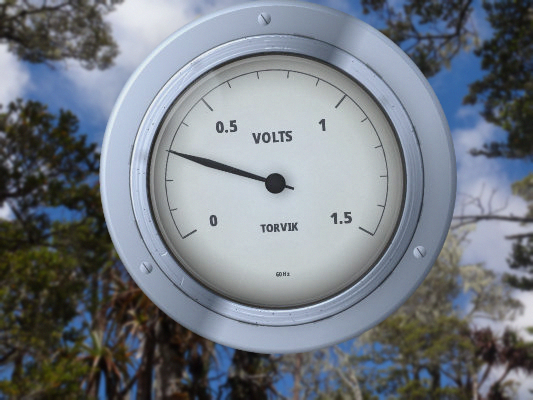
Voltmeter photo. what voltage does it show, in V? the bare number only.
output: 0.3
